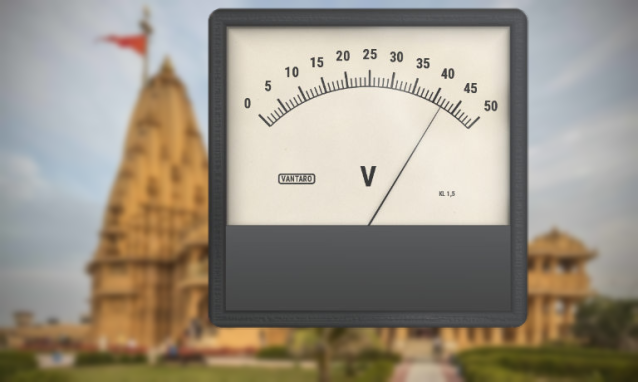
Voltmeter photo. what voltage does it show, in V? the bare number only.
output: 42
